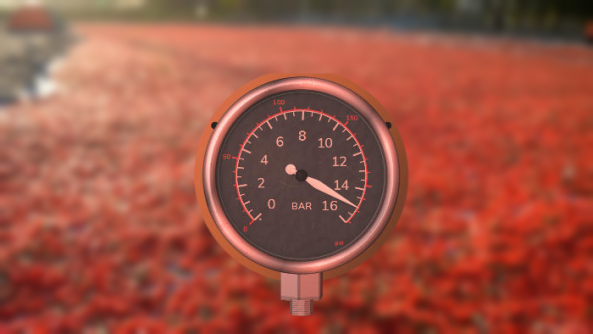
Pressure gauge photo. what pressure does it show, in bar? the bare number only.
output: 15
